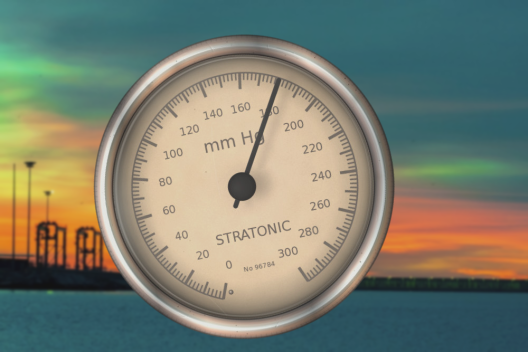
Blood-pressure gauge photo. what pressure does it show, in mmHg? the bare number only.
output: 180
